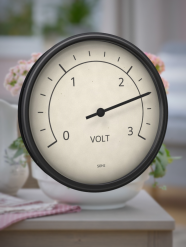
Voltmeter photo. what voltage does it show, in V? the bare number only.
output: 2.4
